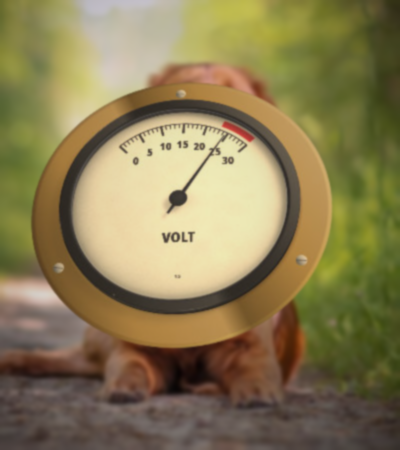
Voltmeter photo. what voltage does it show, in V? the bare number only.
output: 25
